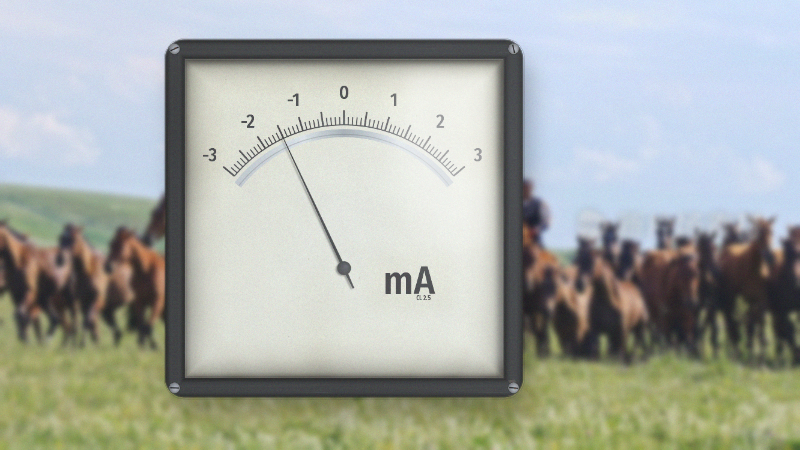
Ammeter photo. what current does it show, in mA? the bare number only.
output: -1.5
